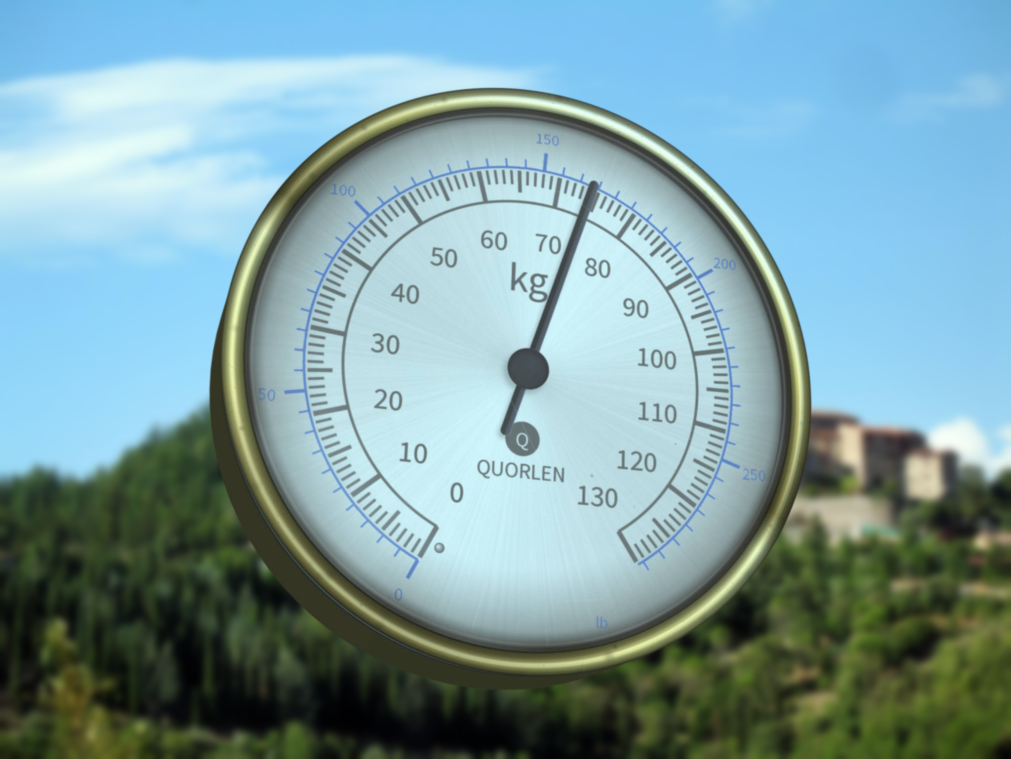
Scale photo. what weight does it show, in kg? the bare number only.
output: 74
